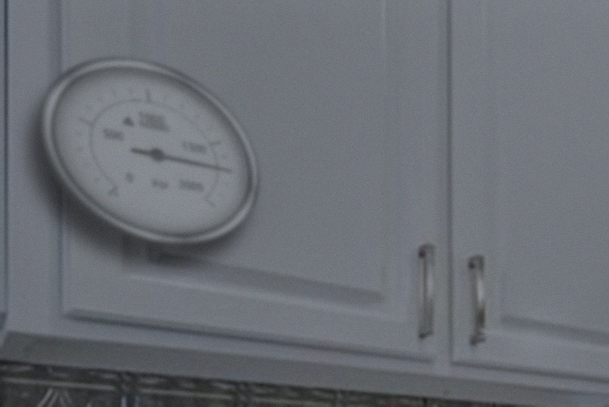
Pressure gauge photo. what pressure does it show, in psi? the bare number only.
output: 1700
